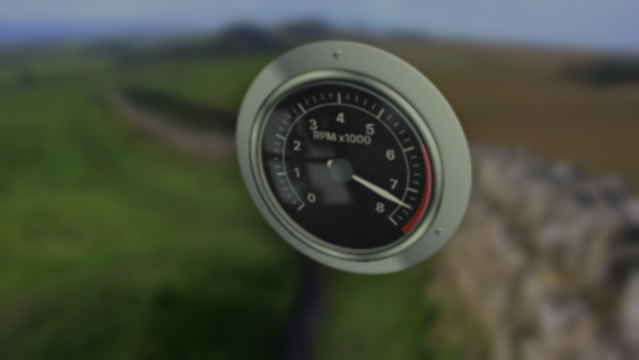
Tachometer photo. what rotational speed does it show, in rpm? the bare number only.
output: 7400
